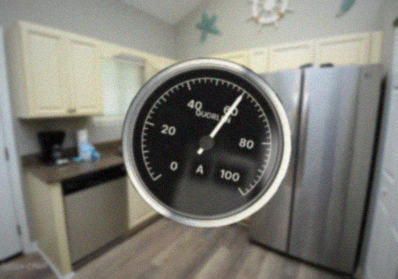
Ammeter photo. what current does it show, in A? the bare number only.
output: 60
